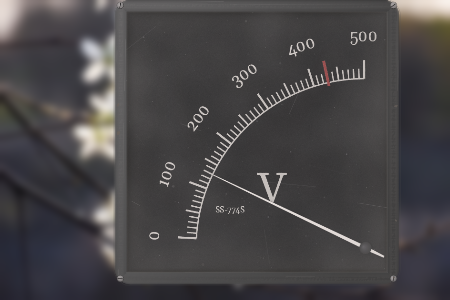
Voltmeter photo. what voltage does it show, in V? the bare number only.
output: 130
